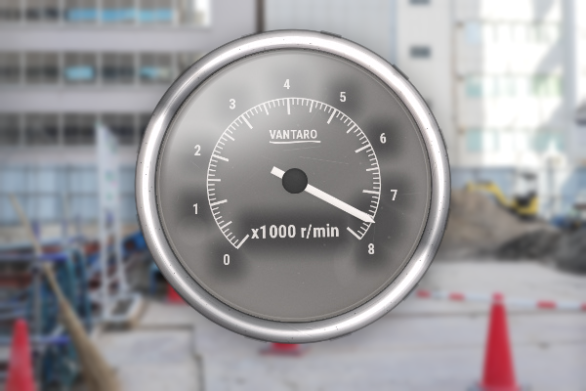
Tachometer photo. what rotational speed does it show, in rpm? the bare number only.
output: 7600
